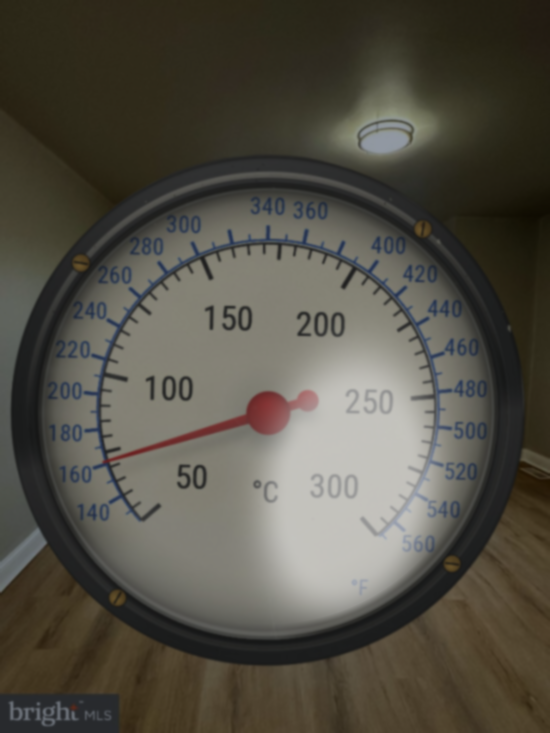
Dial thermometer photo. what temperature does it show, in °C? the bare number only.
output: 72.5
